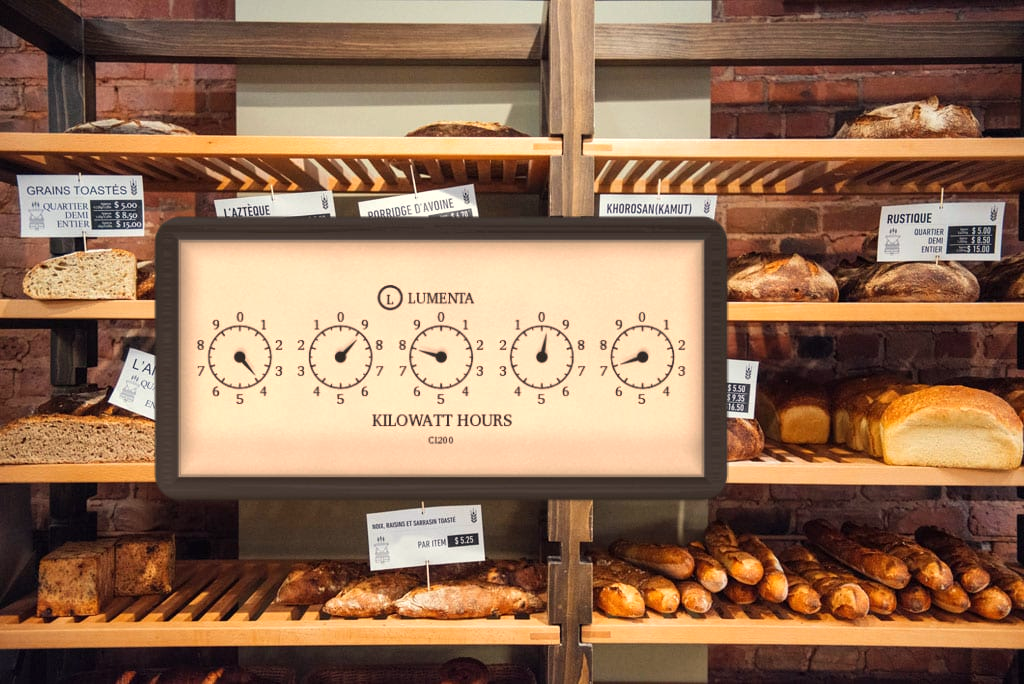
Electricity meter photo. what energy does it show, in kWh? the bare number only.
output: 38797
